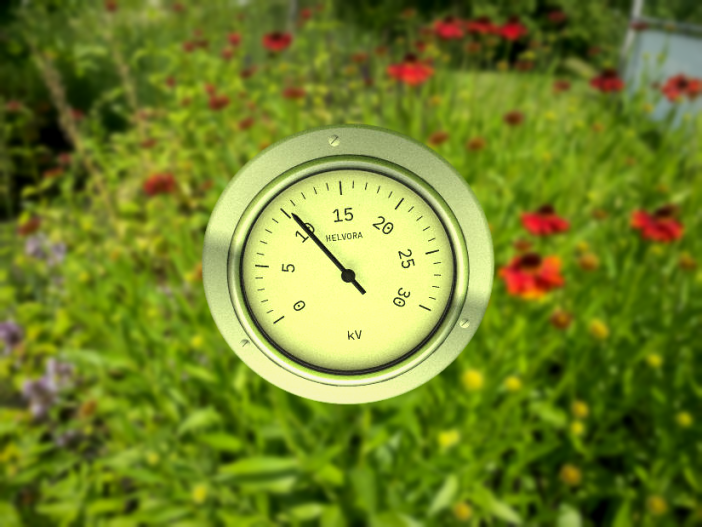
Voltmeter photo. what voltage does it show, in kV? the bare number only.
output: 10.5
